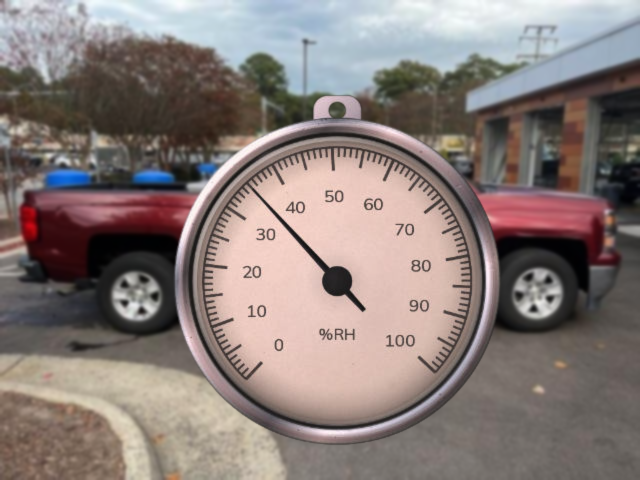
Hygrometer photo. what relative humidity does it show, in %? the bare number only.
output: 35
